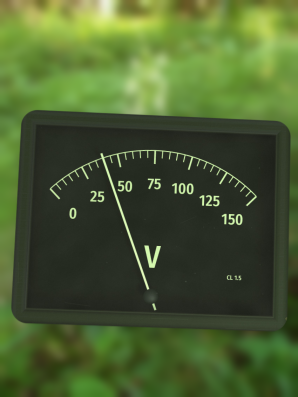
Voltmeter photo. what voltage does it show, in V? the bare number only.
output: 40
